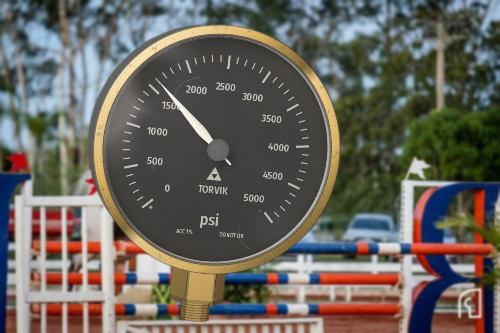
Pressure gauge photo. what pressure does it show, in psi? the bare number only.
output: 1600
